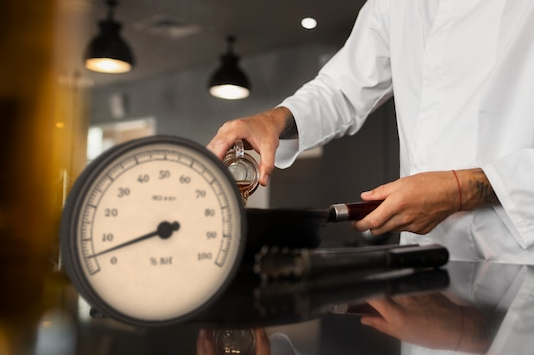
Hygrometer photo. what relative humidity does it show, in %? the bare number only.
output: 5
